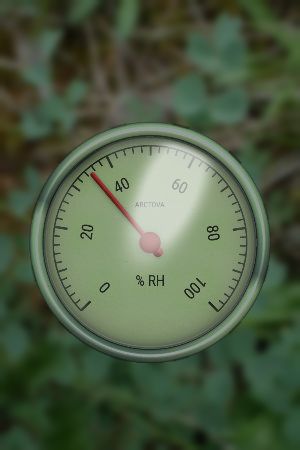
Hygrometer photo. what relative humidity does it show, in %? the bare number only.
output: 35
